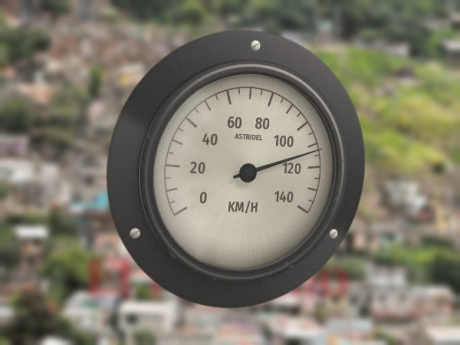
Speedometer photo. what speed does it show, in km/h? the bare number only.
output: 112.5
